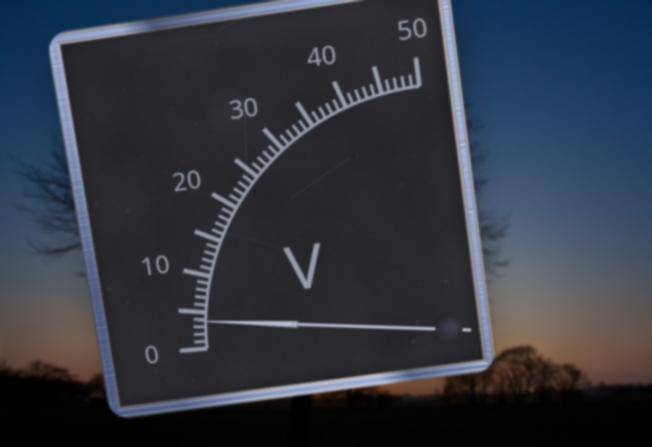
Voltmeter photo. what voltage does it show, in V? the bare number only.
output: 4
